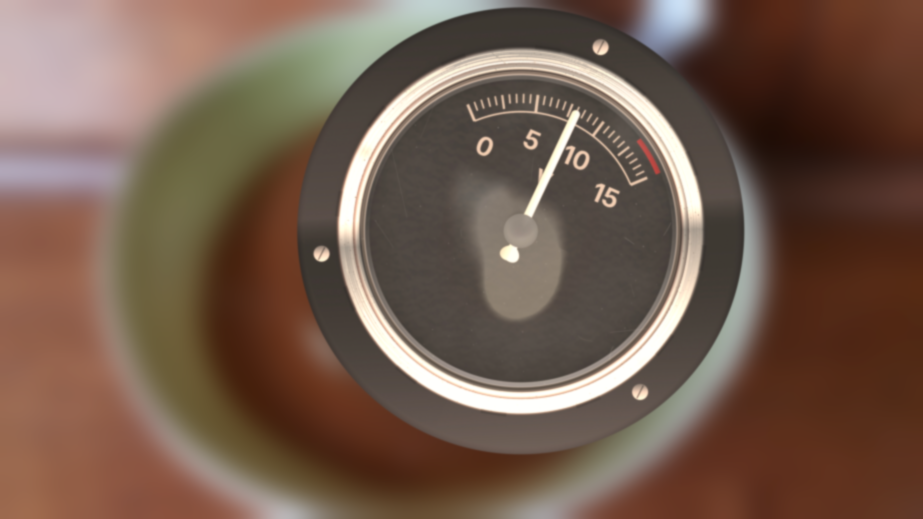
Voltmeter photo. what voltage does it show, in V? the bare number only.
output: 8
